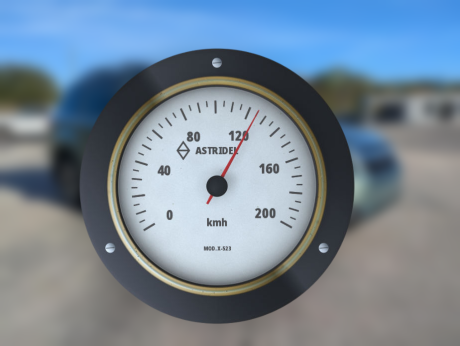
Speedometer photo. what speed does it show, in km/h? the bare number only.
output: 125
